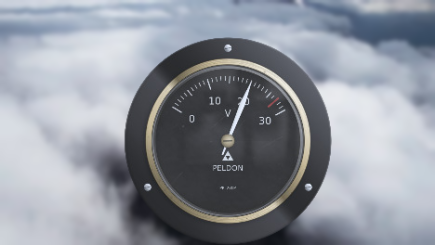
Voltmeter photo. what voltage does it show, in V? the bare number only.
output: 20
